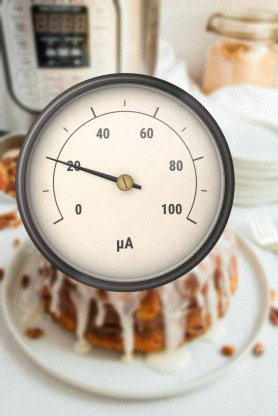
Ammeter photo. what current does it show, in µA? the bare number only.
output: 20
